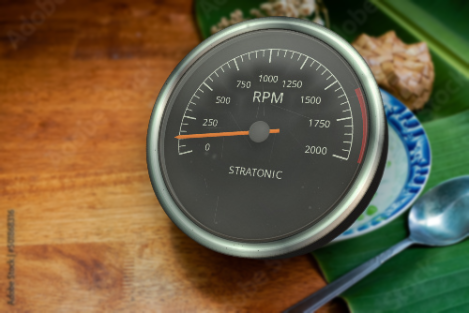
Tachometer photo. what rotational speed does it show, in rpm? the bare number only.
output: 100
